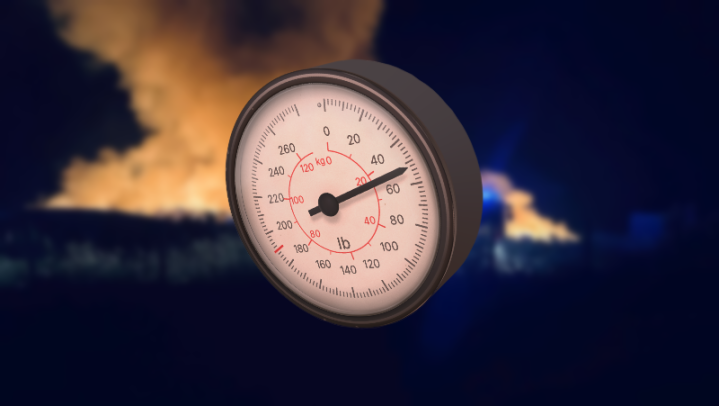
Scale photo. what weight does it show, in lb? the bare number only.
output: 52
